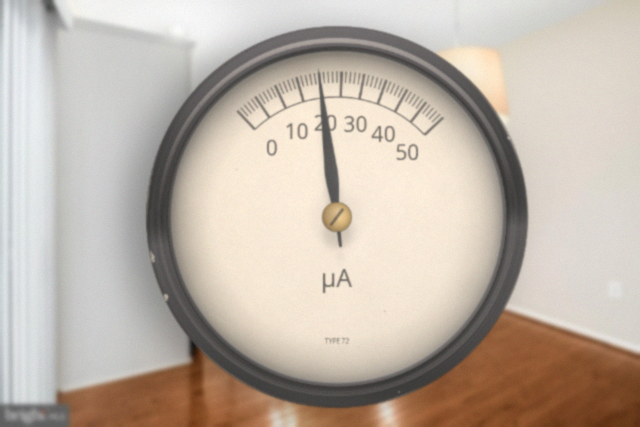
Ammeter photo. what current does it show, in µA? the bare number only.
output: 20
